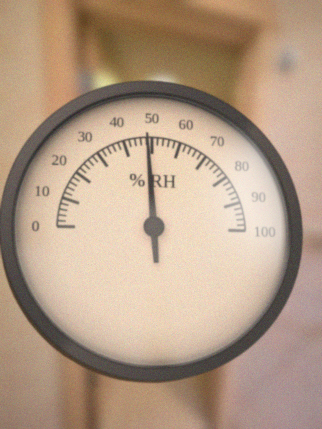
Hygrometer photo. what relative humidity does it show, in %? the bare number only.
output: 48
